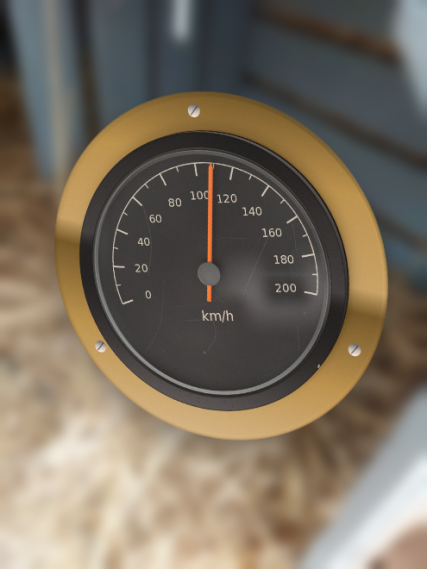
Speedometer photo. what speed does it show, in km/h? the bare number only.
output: 110
